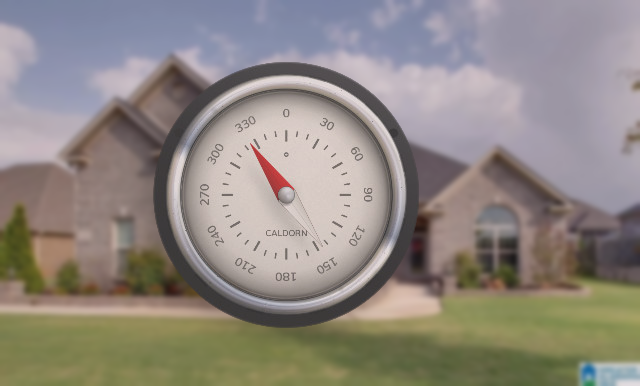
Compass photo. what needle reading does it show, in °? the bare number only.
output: 325
